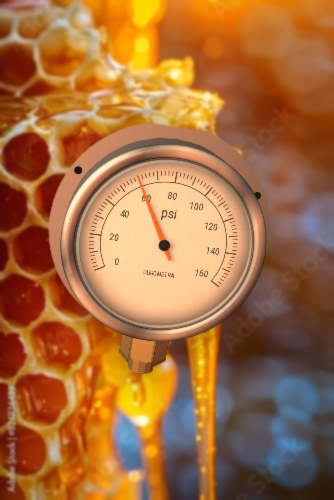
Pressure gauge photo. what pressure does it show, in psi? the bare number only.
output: 60
